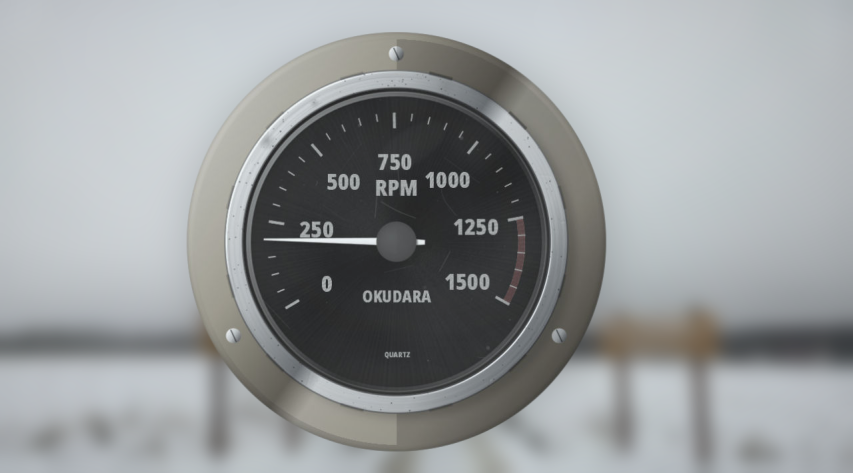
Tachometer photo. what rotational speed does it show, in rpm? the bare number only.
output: 200
